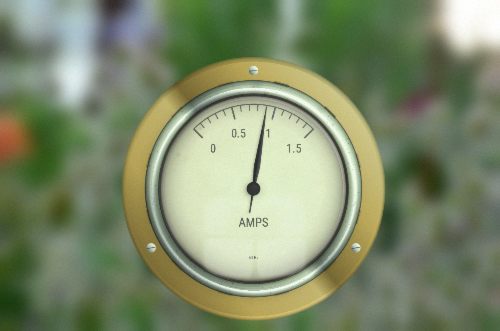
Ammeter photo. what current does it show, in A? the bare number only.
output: 0.9
